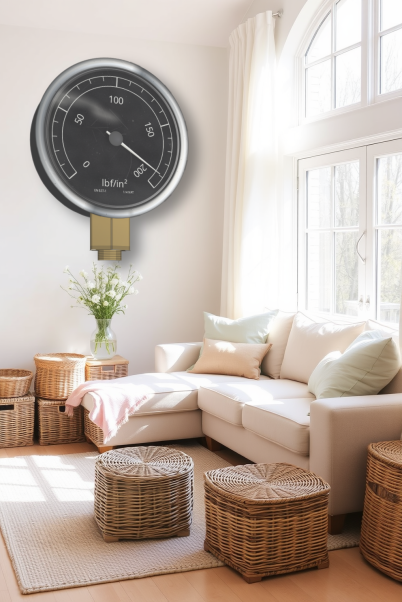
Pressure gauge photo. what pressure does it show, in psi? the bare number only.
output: 190
